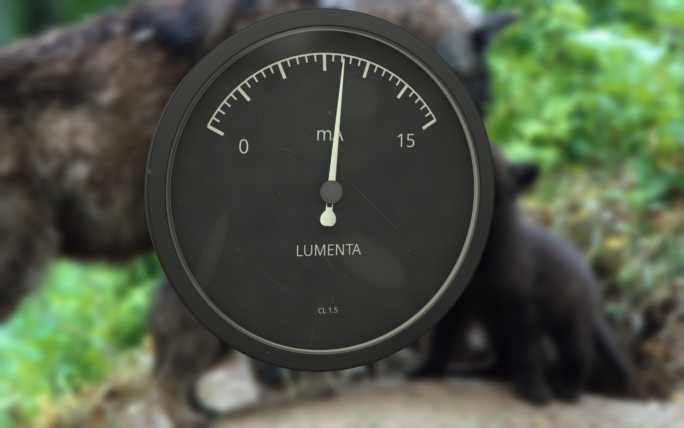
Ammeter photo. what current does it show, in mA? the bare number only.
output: 8.5
